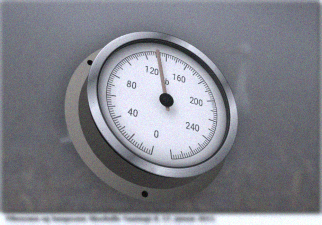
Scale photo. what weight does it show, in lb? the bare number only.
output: 130
